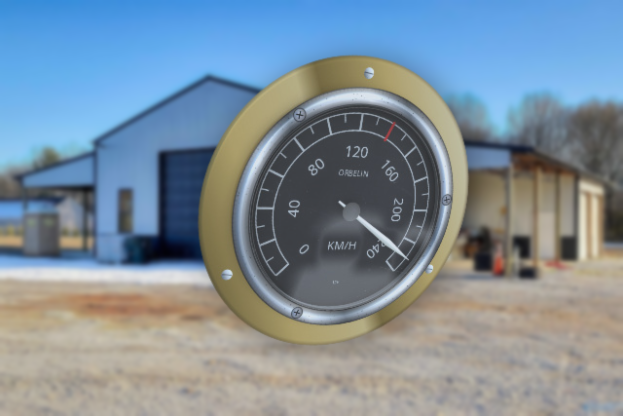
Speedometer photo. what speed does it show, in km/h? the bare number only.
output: 230
